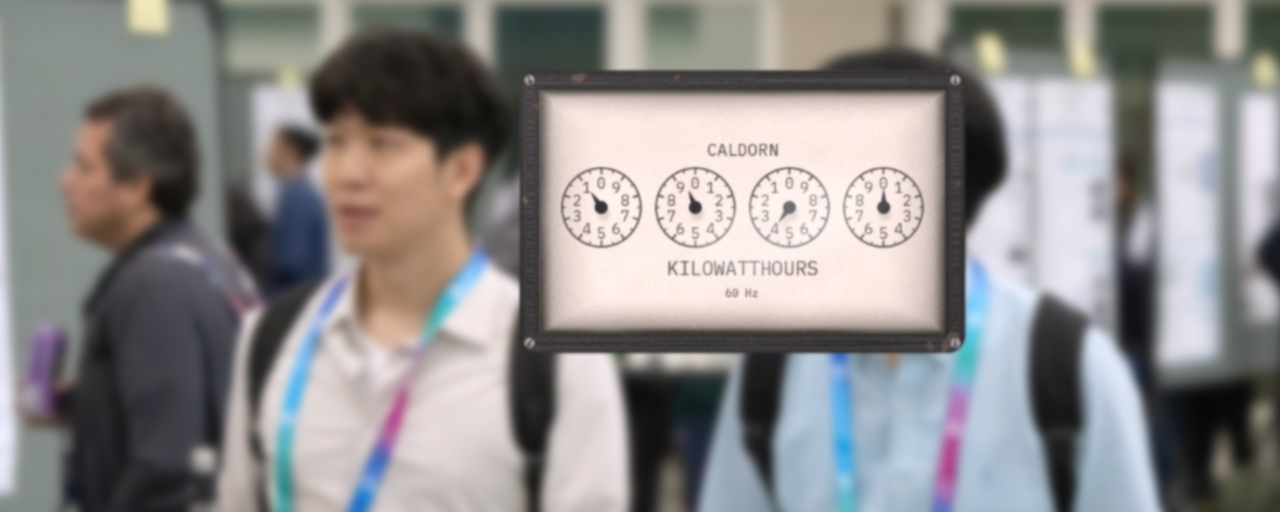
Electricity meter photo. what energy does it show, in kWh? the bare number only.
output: 940
